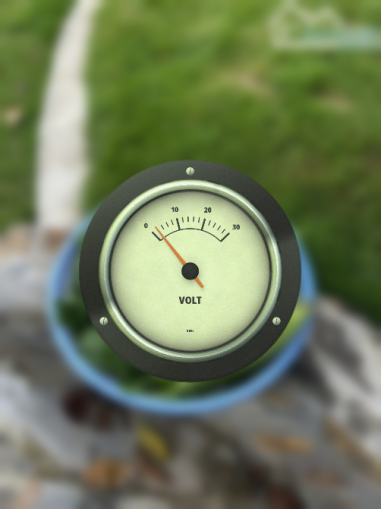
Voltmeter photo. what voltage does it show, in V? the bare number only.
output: 2
